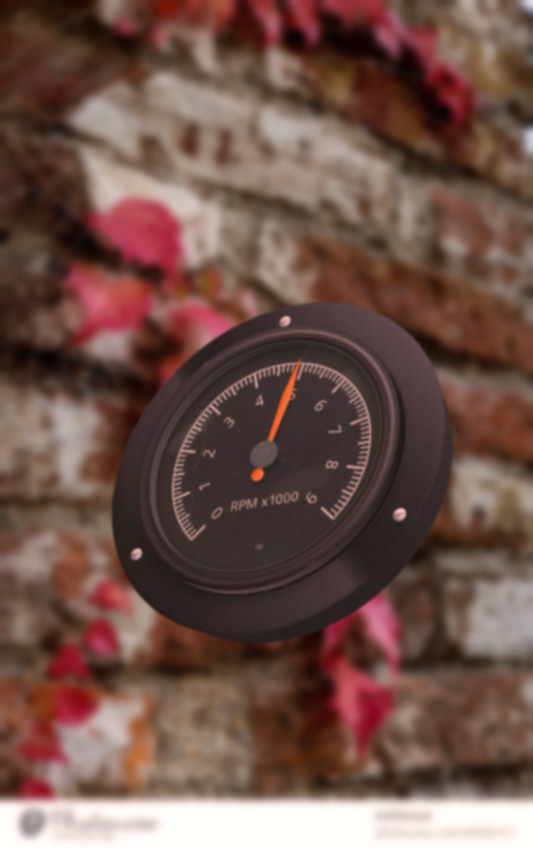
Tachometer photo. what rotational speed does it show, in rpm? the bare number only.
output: 5000
